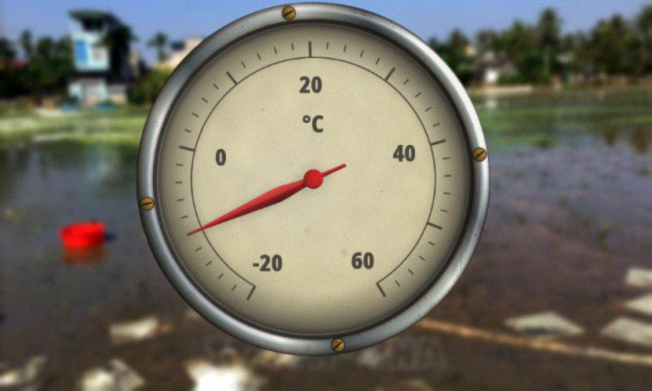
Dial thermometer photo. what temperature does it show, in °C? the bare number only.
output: -10
